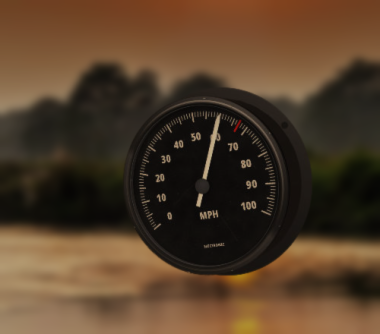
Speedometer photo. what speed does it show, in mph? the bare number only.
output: 60
